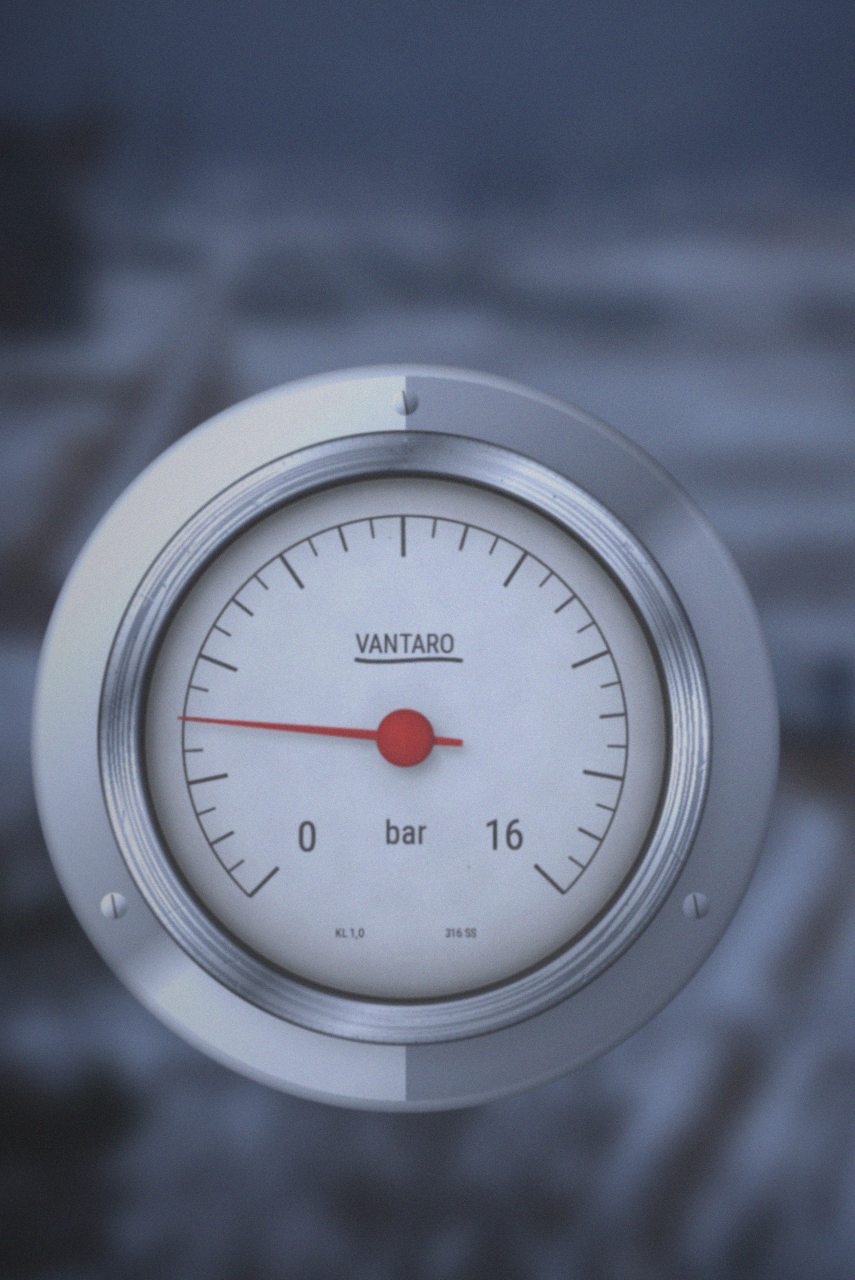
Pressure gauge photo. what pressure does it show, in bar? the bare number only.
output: 3
